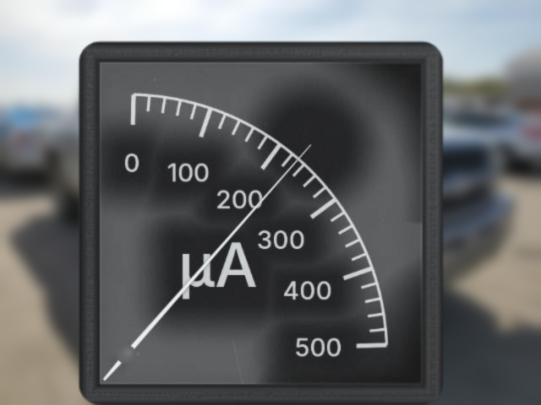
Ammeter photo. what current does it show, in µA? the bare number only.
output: 230
